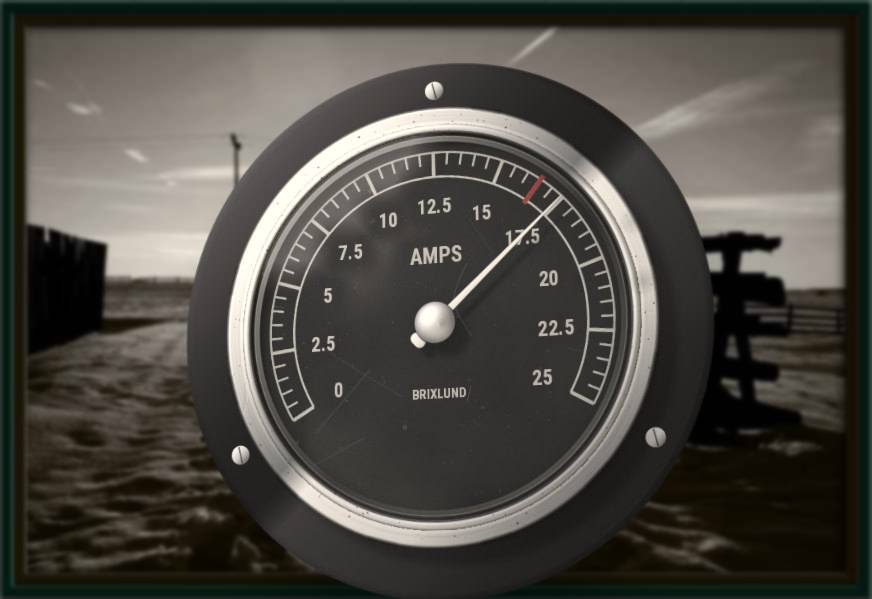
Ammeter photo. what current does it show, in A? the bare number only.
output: 17.5
